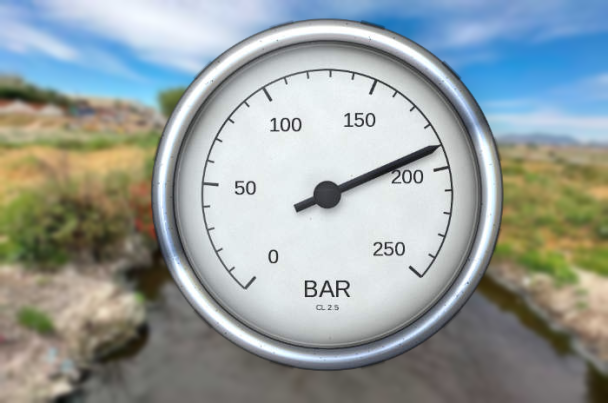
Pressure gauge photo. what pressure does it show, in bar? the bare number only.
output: 190
